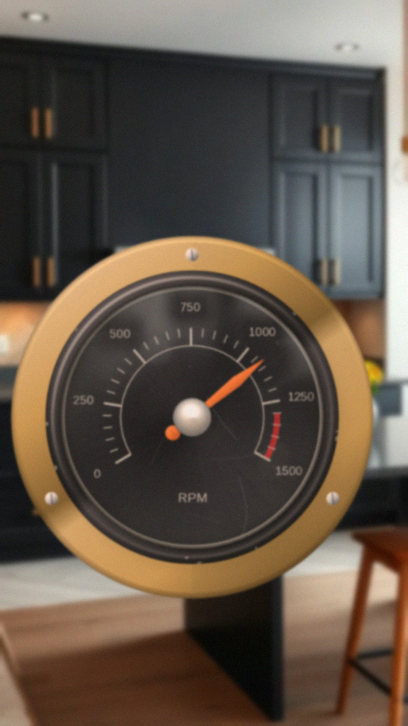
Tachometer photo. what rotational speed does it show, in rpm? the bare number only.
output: 1075
